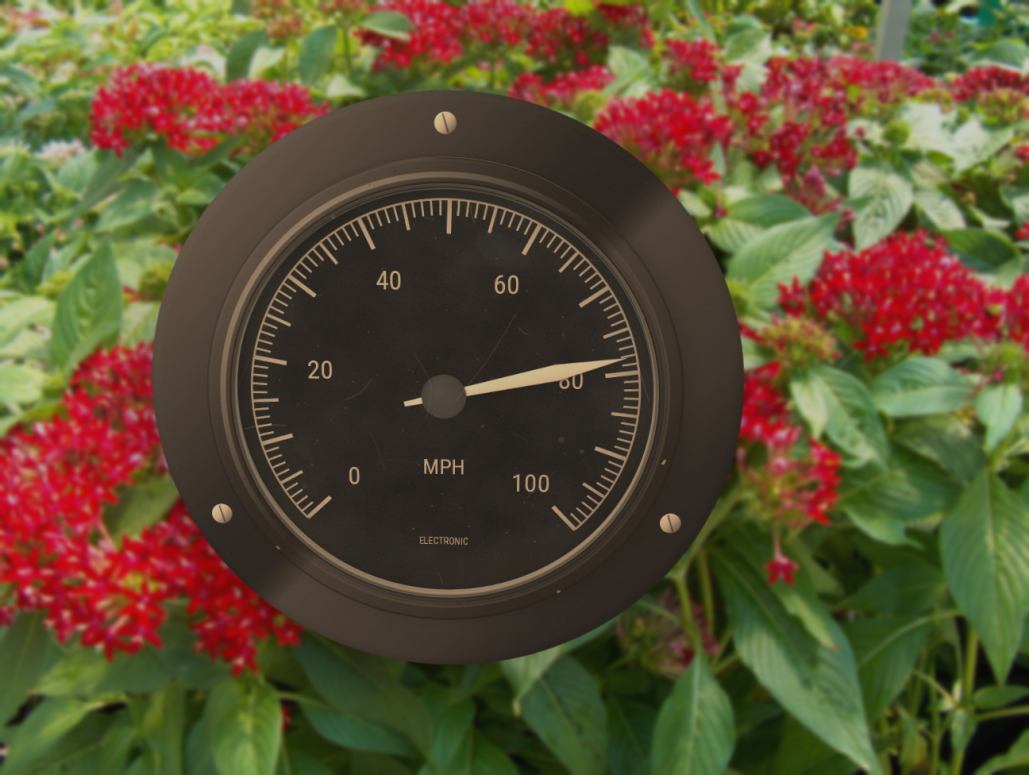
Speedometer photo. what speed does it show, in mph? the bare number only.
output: 78
